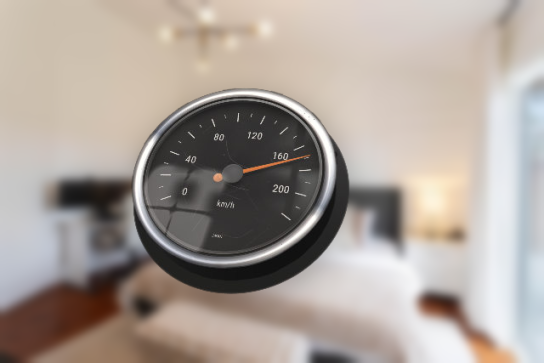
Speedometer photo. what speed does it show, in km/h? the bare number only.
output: 170
